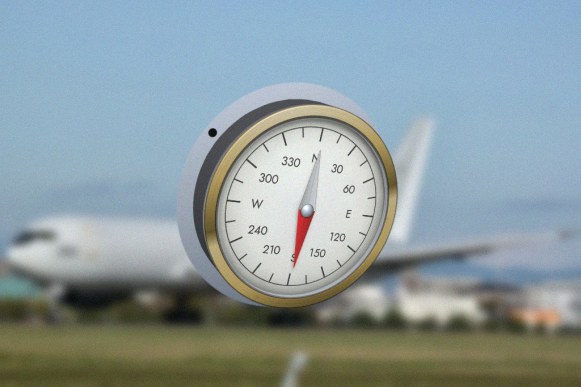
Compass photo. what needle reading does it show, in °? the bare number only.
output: 180
